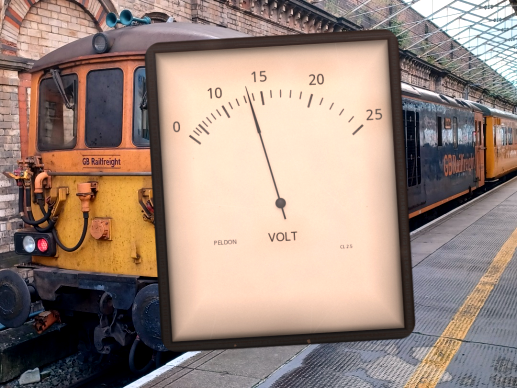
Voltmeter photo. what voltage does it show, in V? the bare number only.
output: 13.5
